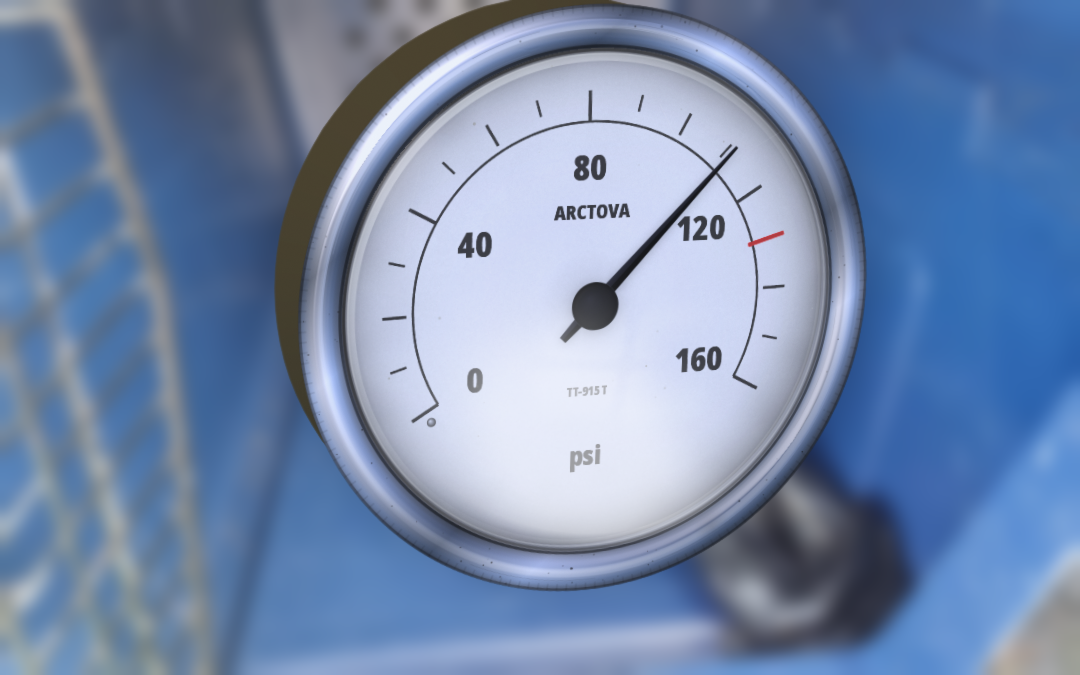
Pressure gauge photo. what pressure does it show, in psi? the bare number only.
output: 110
